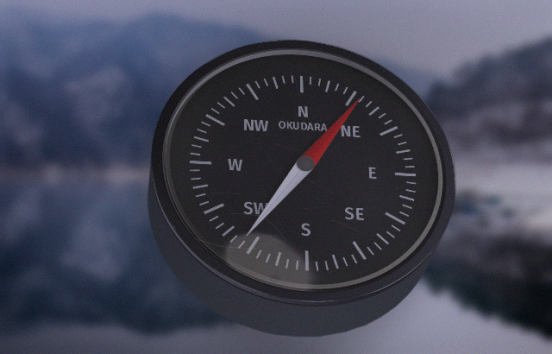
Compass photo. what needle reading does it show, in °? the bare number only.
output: 35
